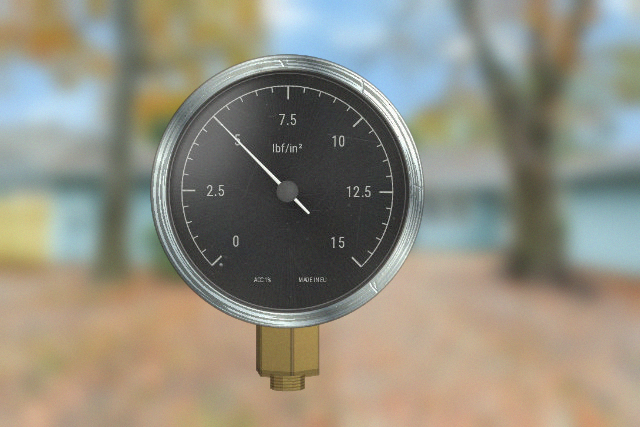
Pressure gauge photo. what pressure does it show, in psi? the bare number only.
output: 5
